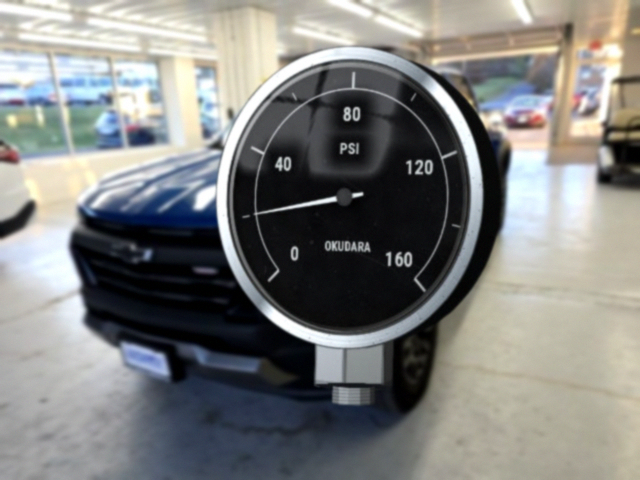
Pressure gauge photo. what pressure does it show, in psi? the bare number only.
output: 20
